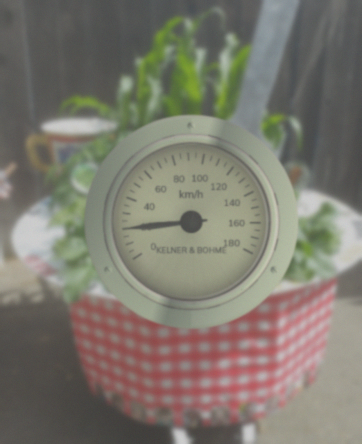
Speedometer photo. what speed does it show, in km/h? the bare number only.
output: 20
